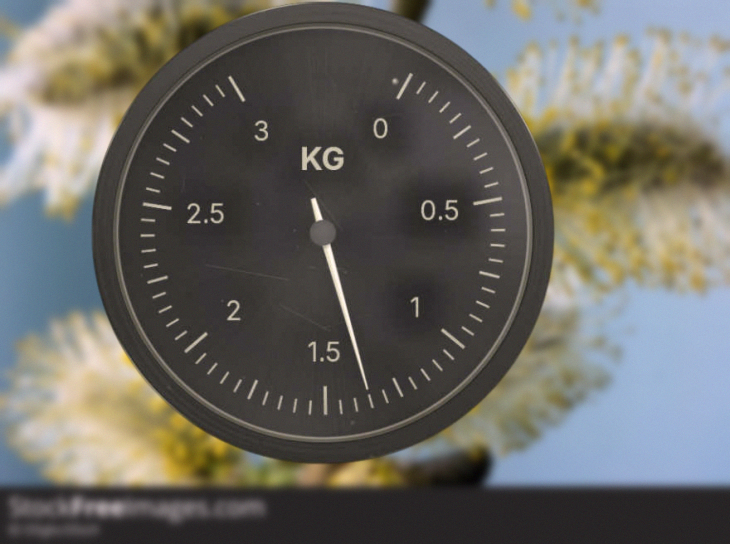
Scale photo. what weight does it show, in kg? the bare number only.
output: 1.35
